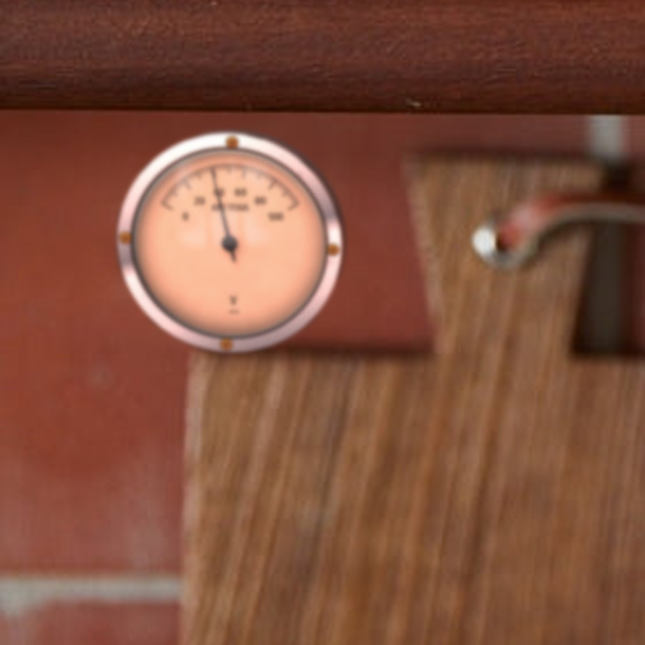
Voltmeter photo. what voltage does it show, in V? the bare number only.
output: 40
